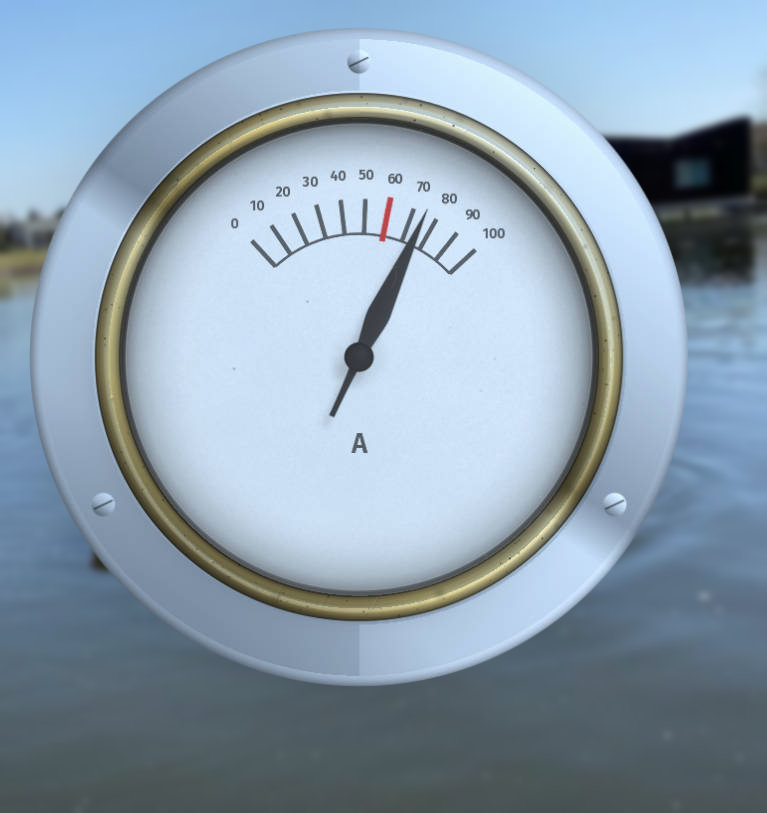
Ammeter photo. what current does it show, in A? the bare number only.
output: 75
